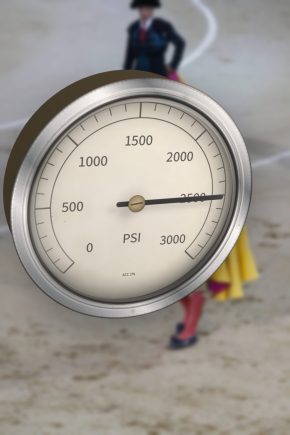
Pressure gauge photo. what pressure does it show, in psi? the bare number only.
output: 2500
